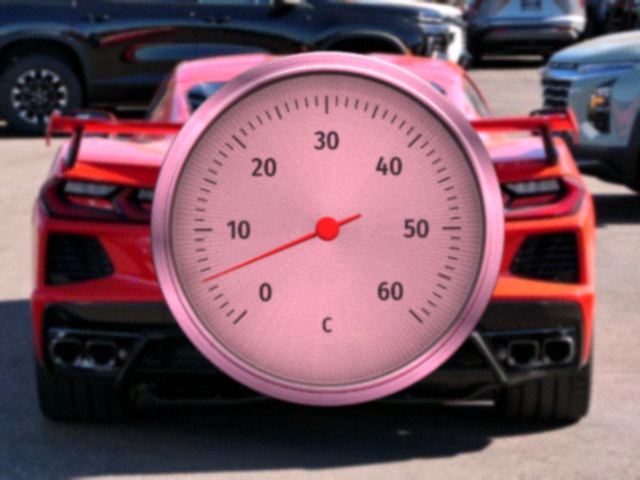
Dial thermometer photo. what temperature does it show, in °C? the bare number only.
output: 5
